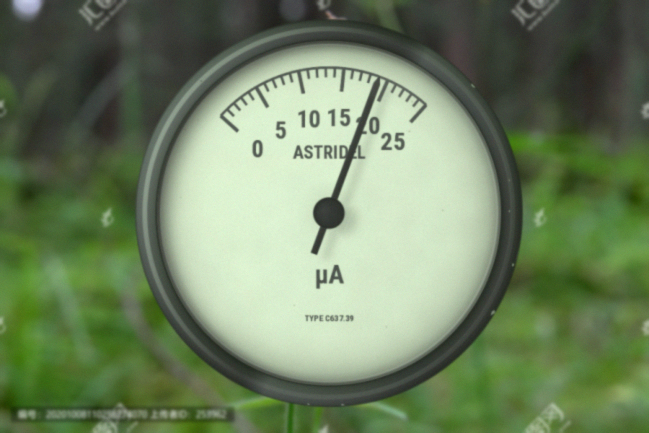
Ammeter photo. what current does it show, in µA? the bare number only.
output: 19
